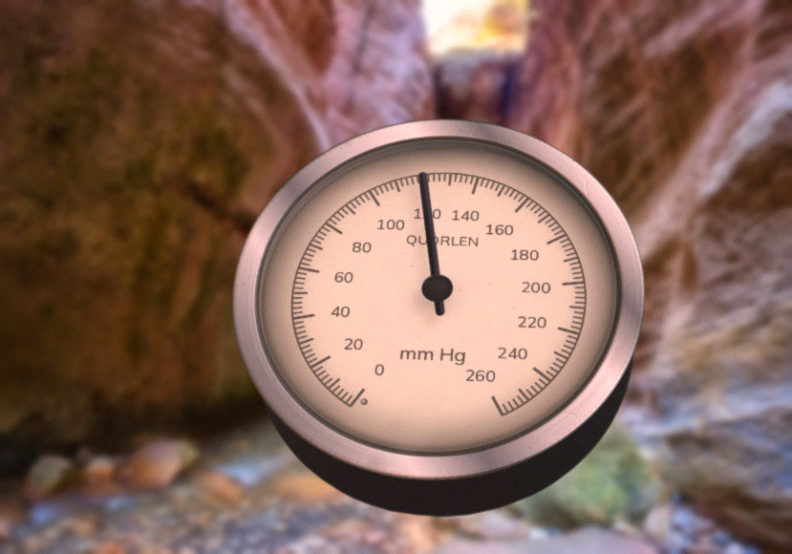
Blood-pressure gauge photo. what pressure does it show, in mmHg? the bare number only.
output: 120
